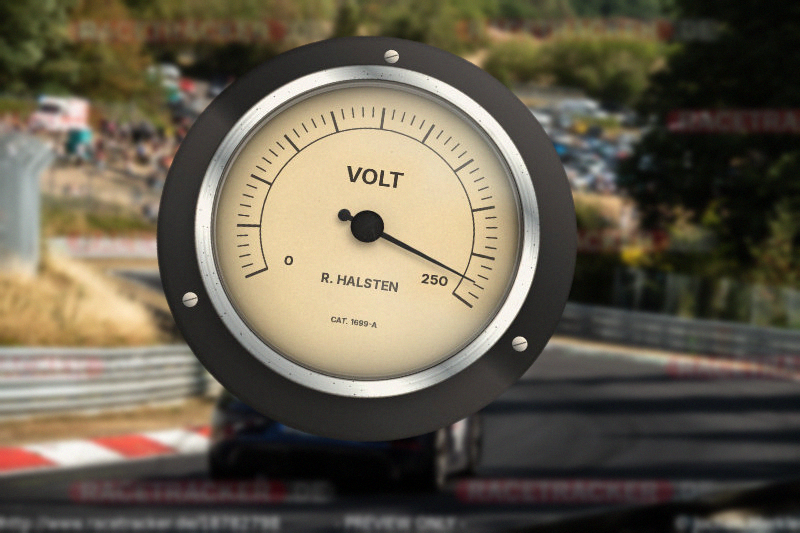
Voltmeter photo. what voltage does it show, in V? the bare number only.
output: 240
